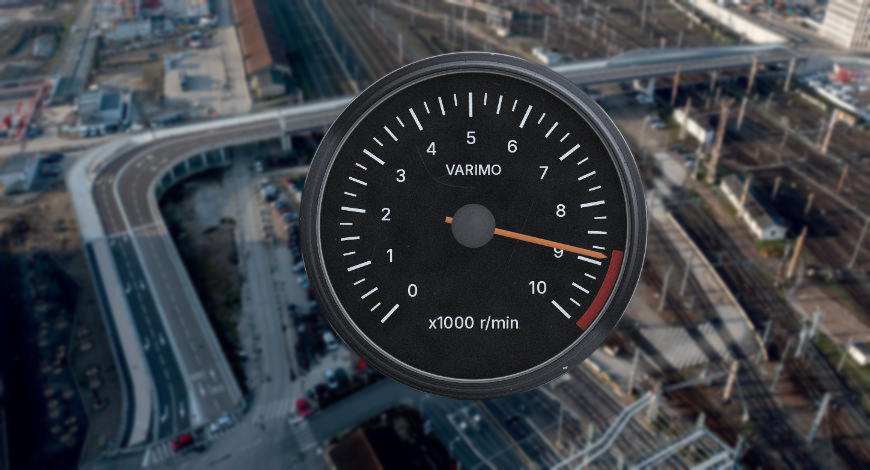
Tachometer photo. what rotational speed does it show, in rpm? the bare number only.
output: 8875
